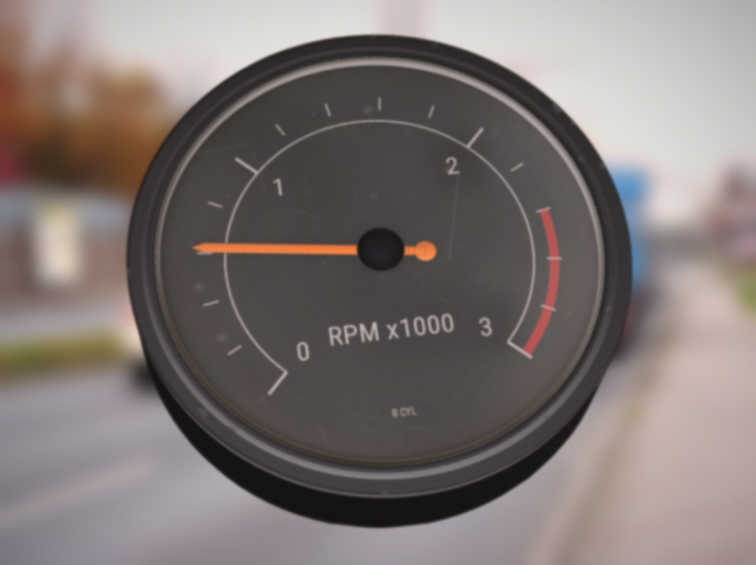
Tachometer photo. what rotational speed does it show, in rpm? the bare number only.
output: 600
